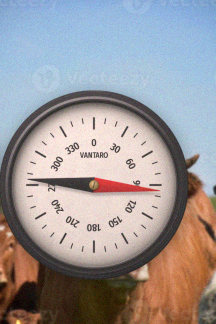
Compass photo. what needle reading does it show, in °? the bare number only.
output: 95
